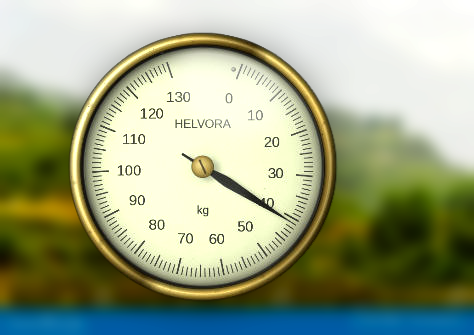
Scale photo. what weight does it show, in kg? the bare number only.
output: 41
